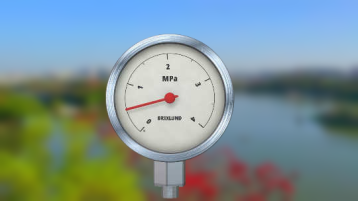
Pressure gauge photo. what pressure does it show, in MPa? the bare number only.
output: 0.5
